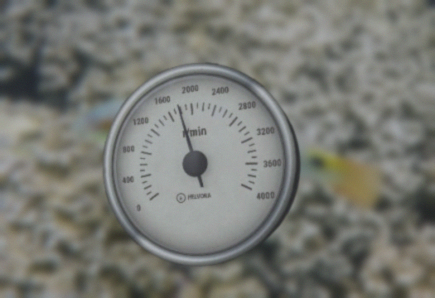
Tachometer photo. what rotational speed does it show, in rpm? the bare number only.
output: 1800
